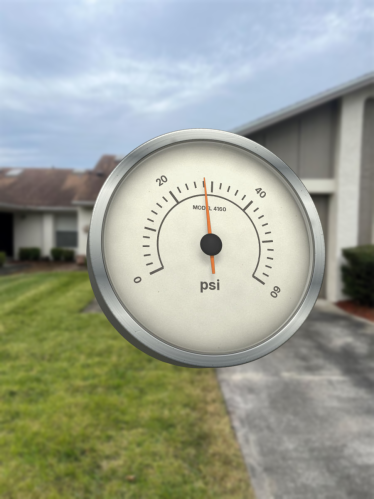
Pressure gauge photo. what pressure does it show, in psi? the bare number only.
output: 28
